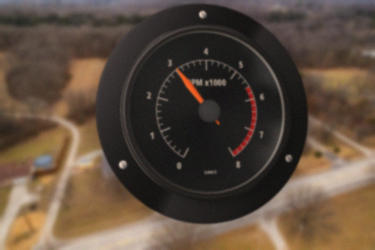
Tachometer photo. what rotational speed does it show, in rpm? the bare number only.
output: 3000
